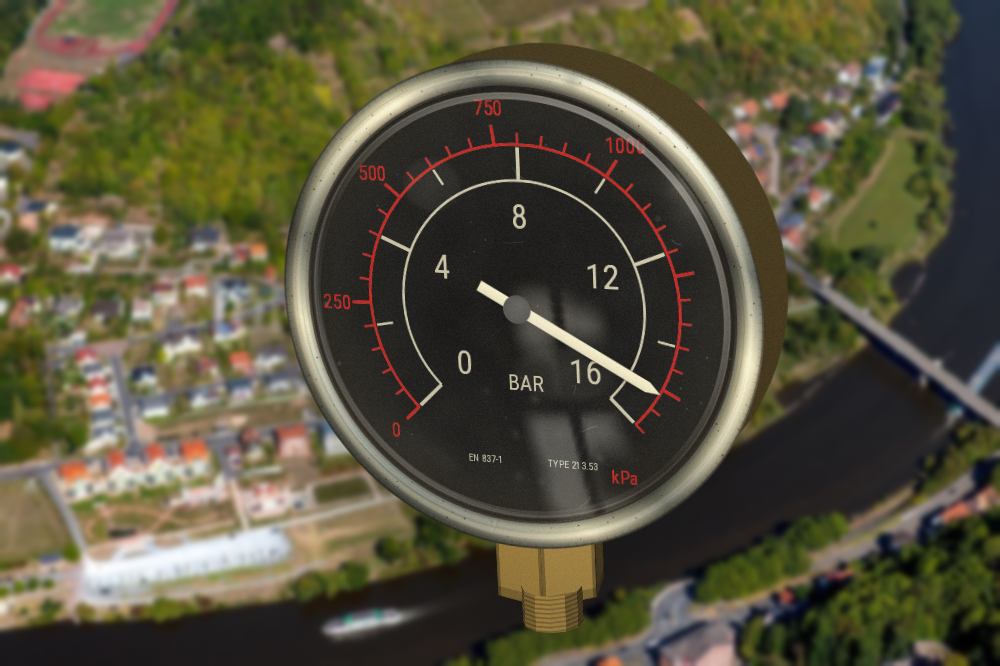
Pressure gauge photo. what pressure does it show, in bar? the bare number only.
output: 15
